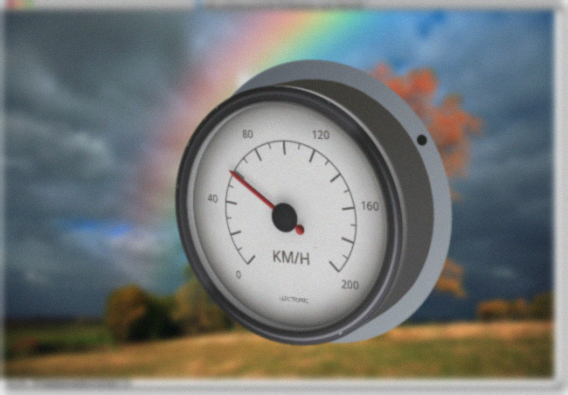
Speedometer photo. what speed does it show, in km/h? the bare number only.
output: 60
